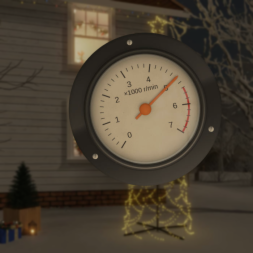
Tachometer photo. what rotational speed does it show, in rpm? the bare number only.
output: 5000
